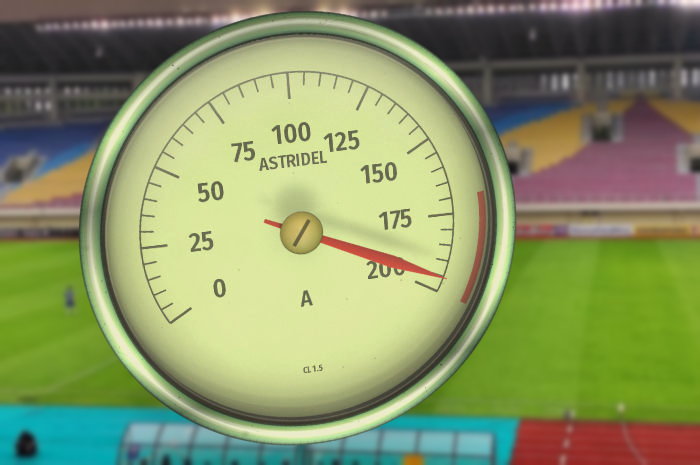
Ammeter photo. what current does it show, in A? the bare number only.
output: 195
